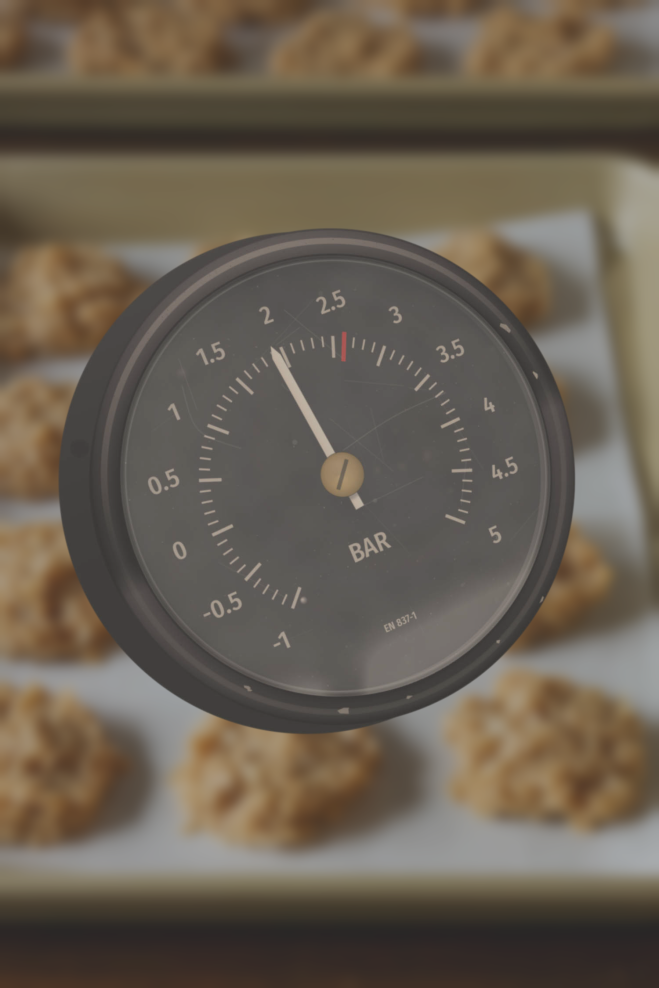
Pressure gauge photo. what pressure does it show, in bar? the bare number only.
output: 1.9
